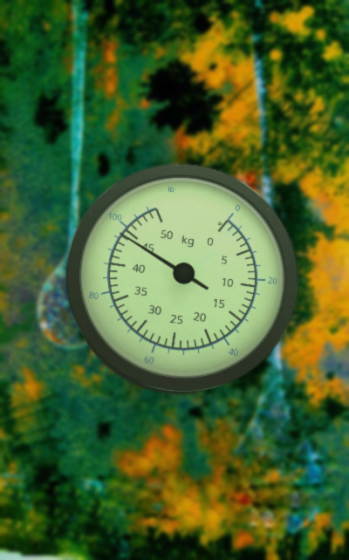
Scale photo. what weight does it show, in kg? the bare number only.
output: 44
